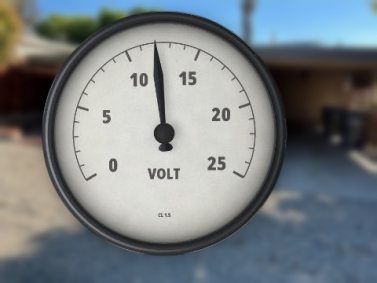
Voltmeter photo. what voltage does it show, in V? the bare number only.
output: 12
